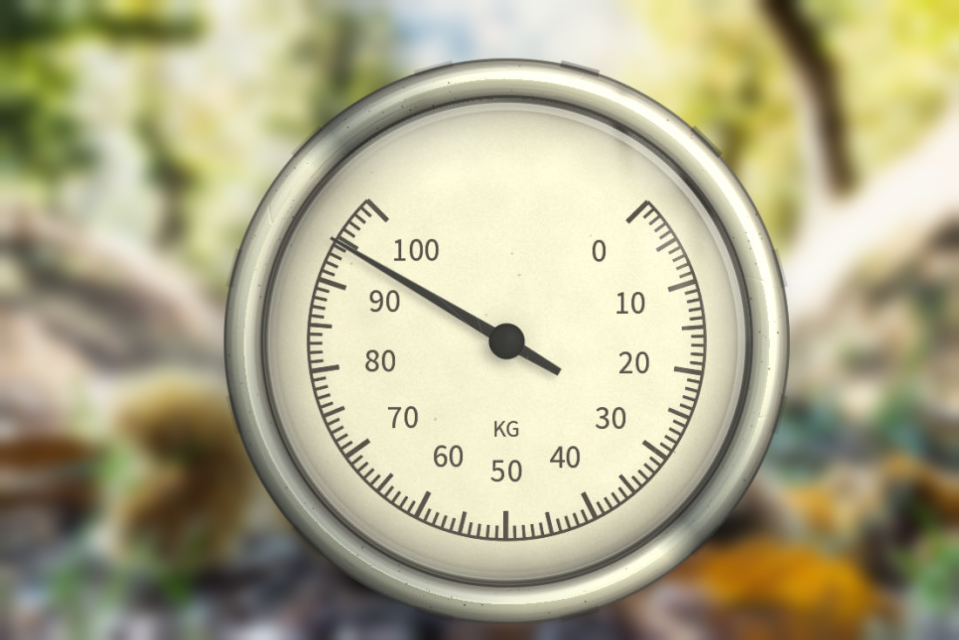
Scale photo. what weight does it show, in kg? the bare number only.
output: 94.5
